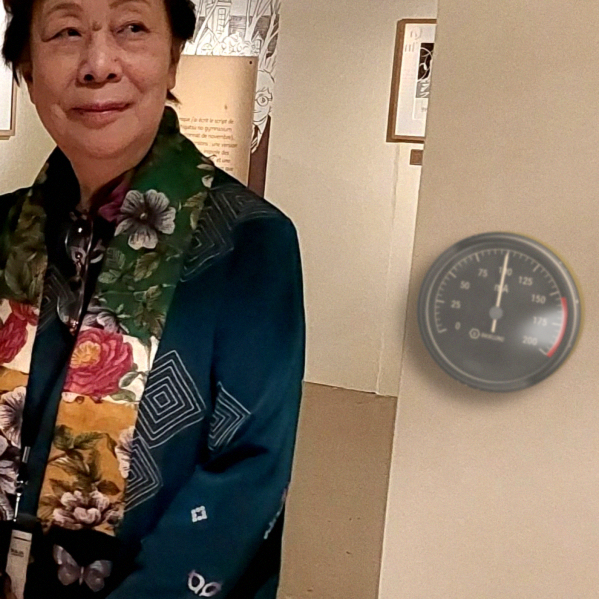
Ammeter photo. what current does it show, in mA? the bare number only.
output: 100
